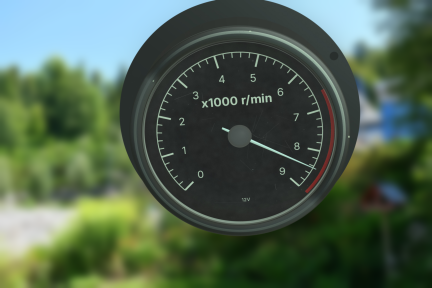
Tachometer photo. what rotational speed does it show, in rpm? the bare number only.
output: 8400
